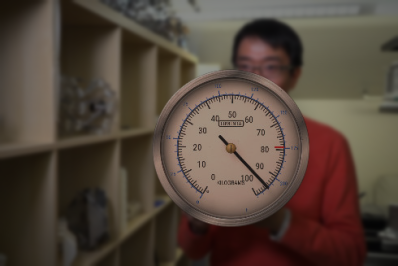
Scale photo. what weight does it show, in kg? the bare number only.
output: 95
